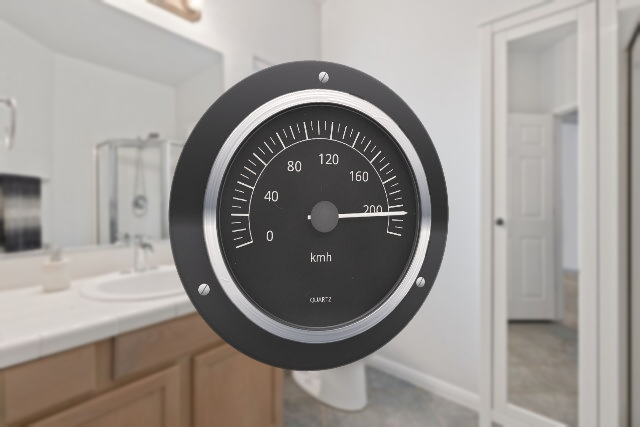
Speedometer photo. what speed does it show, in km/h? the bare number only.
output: 205
